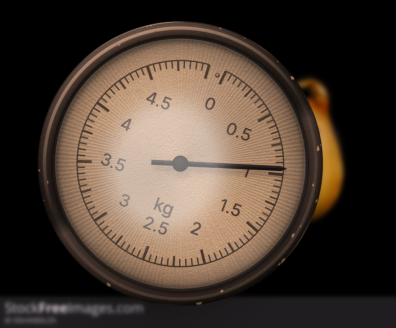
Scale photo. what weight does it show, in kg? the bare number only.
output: 0.95
